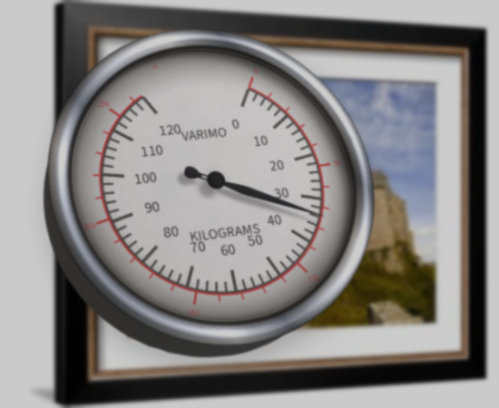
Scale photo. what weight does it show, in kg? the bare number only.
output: 34
